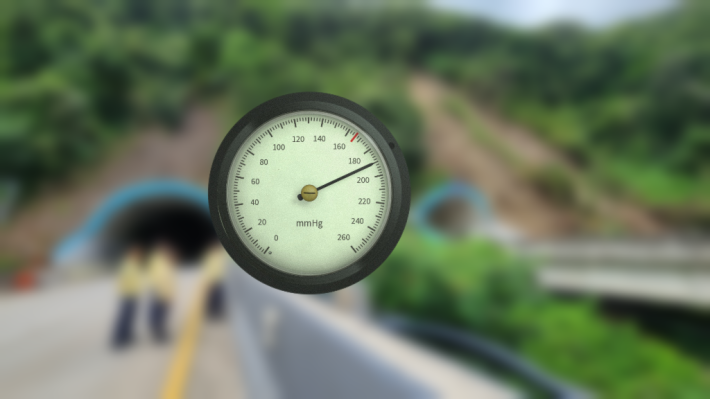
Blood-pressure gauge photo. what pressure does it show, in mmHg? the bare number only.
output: 190
